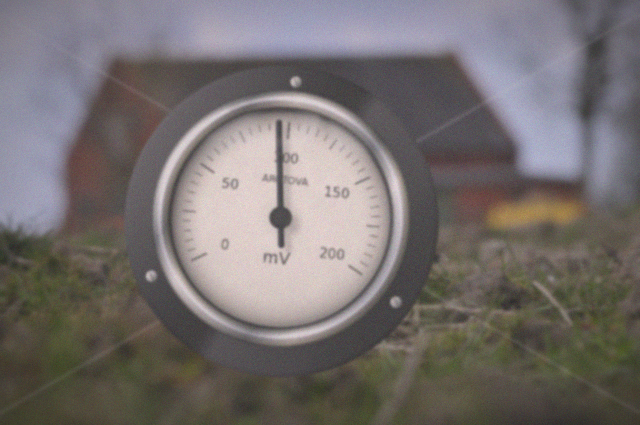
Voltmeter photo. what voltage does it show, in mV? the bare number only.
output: 95
